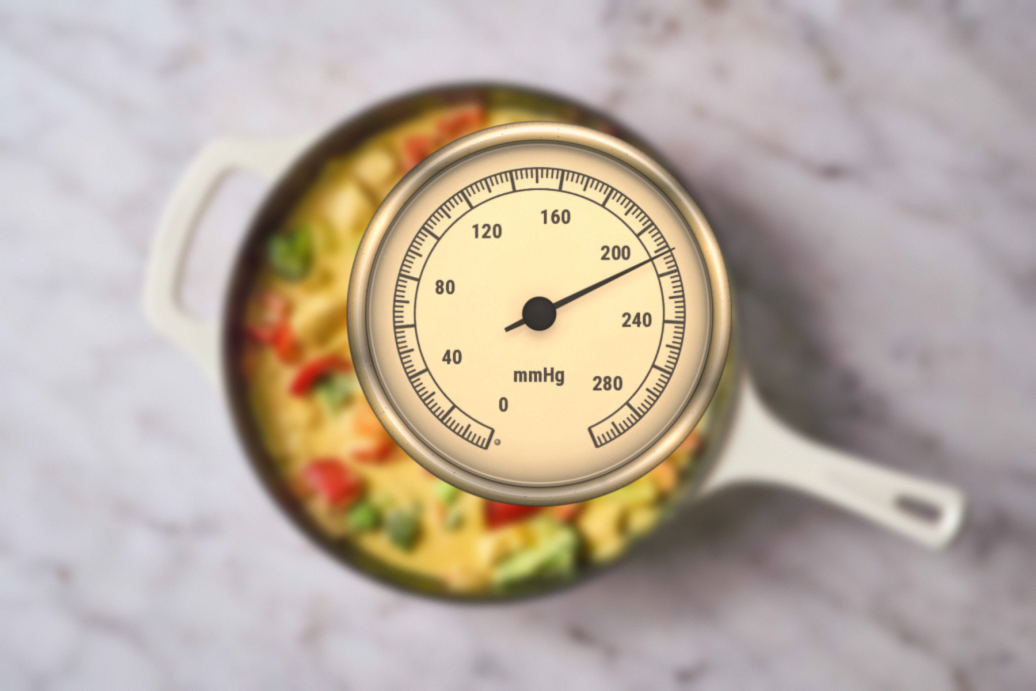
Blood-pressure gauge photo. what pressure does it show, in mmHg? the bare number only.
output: 212
